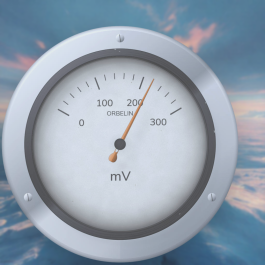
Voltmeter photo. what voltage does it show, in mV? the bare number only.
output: 220
